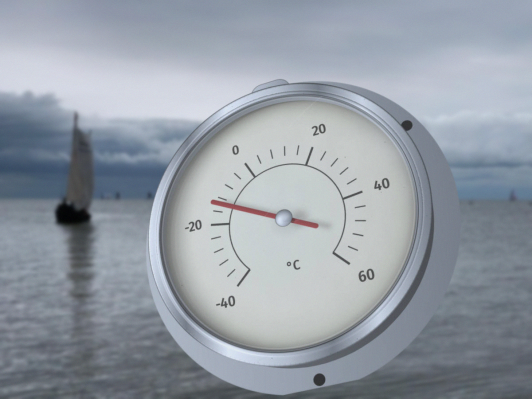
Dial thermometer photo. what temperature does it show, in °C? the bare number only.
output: -14
